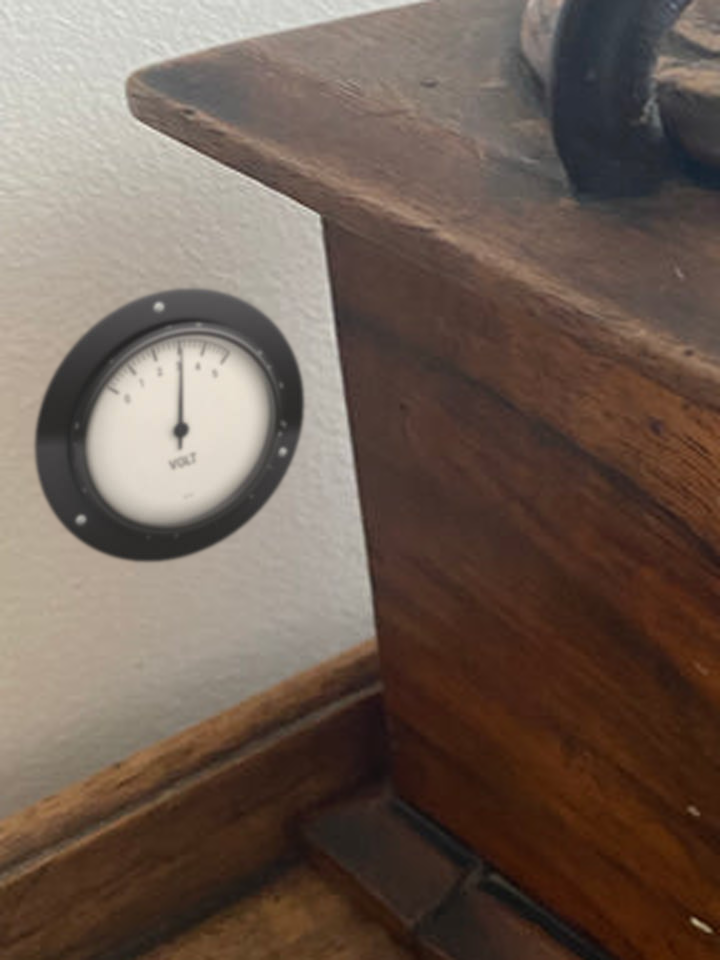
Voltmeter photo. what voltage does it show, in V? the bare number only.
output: 3
